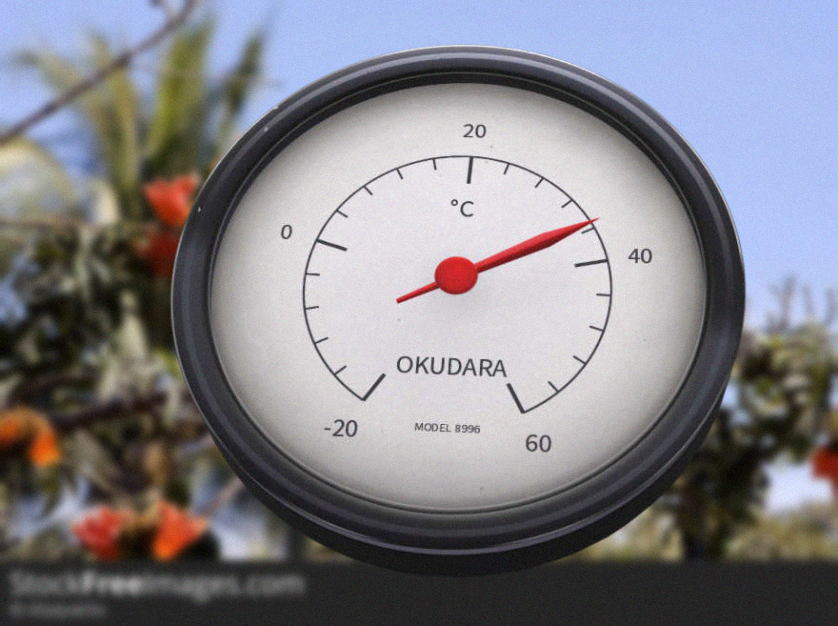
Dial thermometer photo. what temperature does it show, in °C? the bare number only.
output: 36
